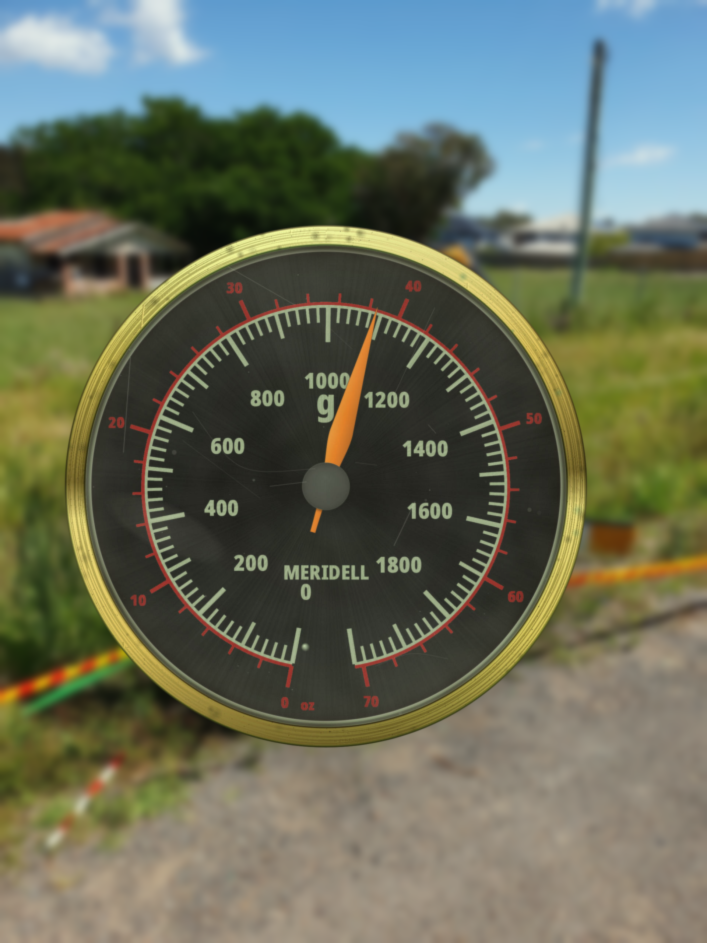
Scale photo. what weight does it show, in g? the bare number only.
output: 1090
